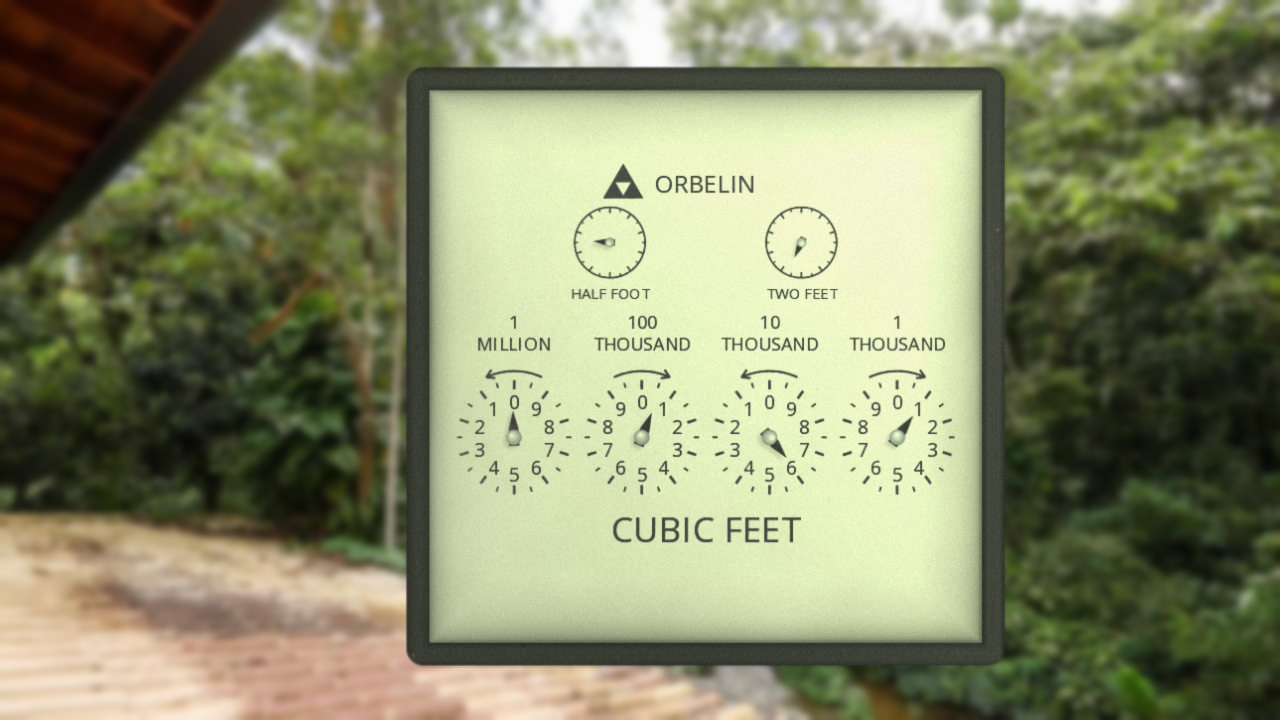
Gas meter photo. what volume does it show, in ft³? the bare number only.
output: 6100
